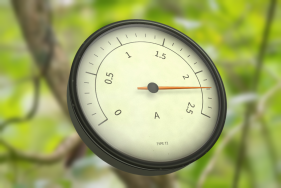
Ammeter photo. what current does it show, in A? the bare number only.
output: 2.2
